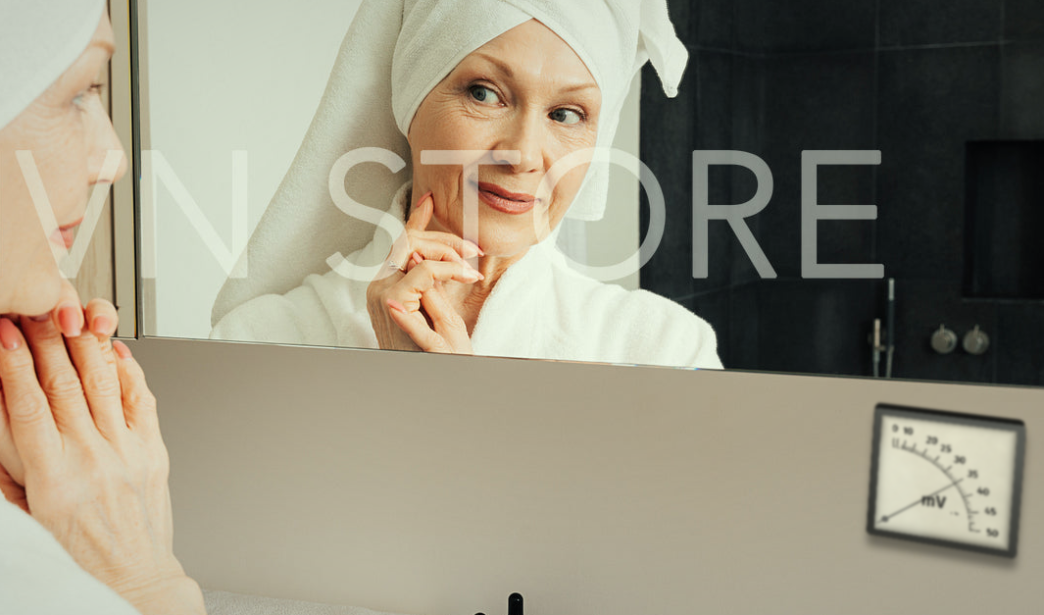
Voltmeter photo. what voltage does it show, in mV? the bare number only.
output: 35
